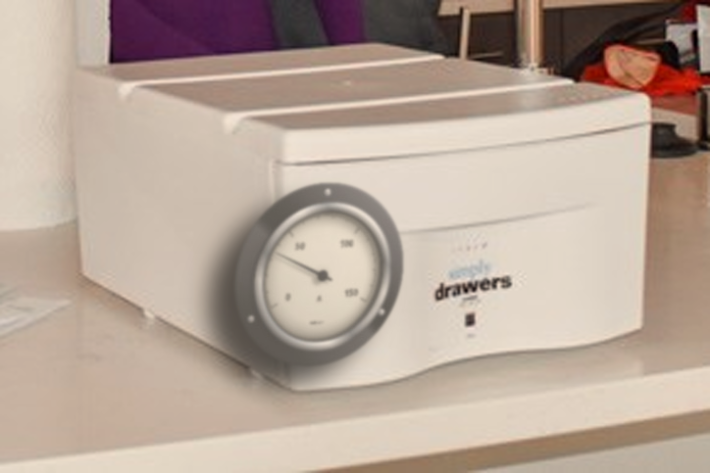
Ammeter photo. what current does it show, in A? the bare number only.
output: 35
